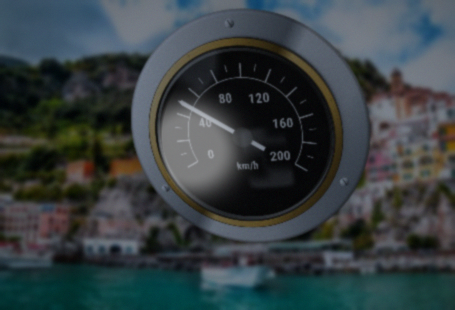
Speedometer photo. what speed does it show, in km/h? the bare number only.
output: 50
